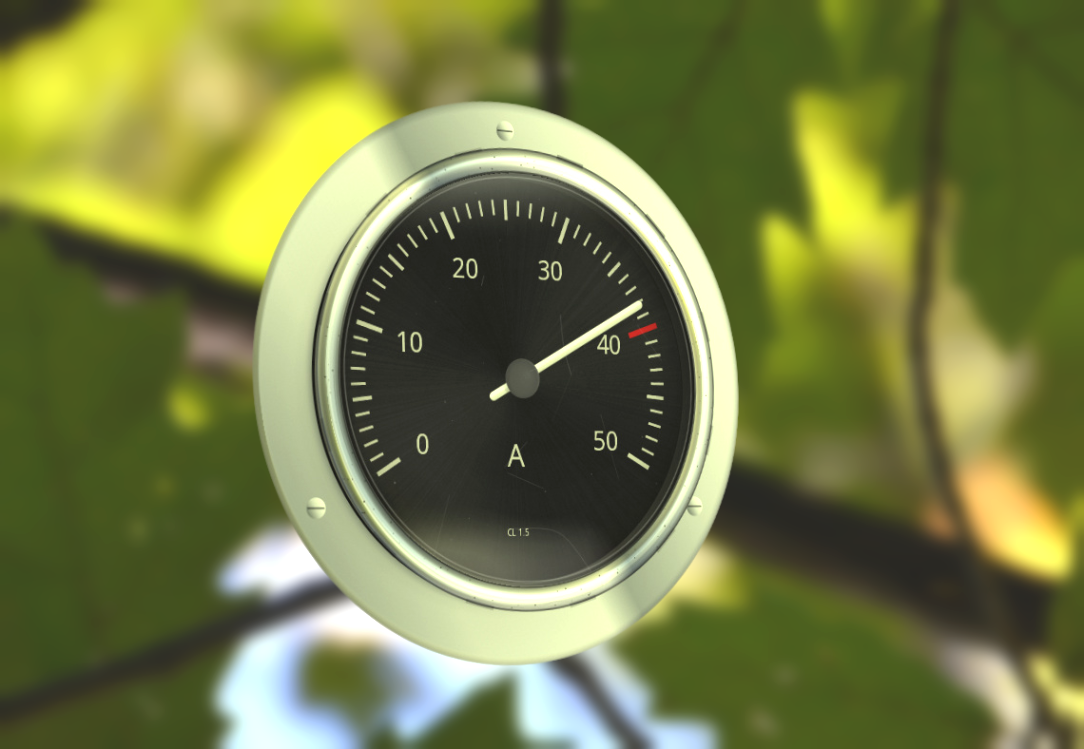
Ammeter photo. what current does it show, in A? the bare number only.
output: 38
